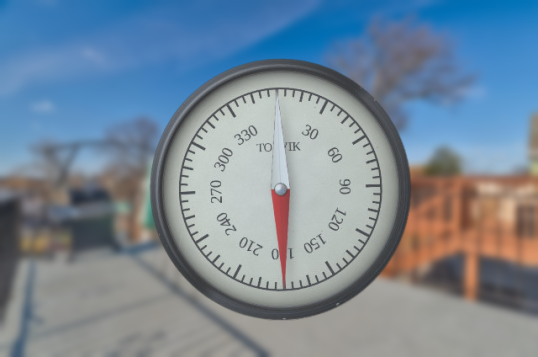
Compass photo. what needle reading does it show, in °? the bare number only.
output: 180
